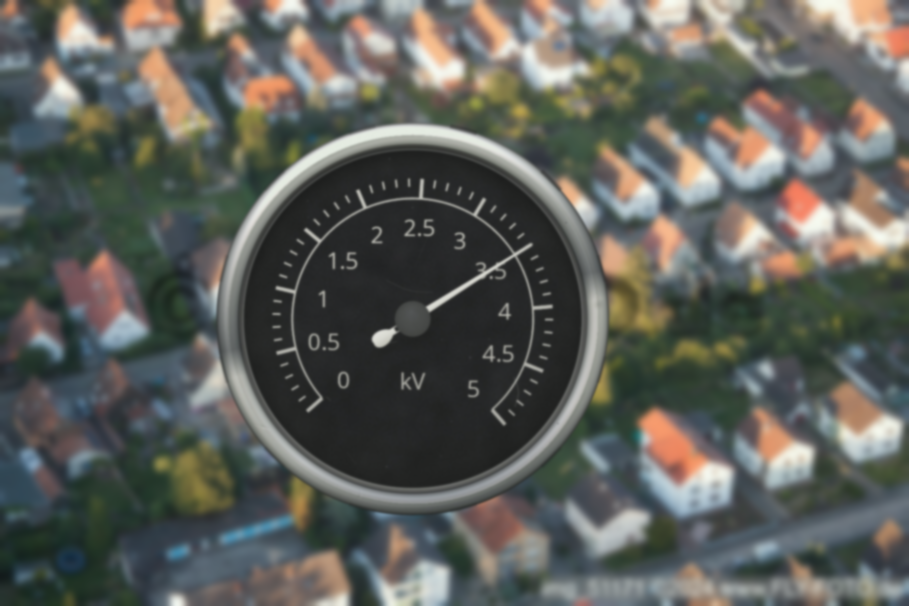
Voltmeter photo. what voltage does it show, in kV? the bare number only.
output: 3.5
